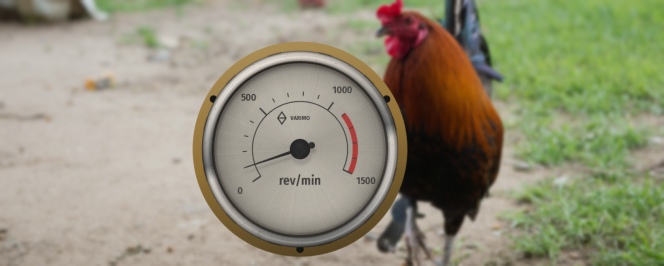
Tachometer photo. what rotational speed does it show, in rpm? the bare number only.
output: 100
